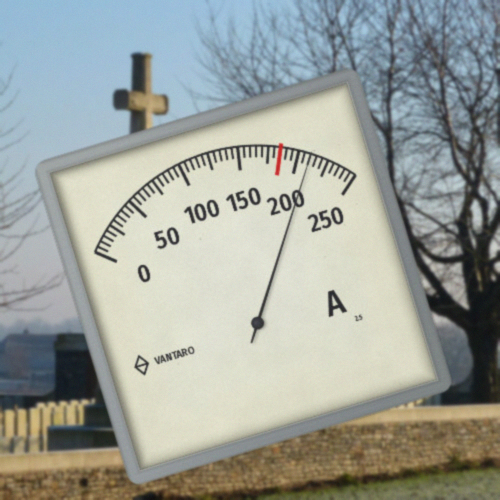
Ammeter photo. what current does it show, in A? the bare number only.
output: 210
